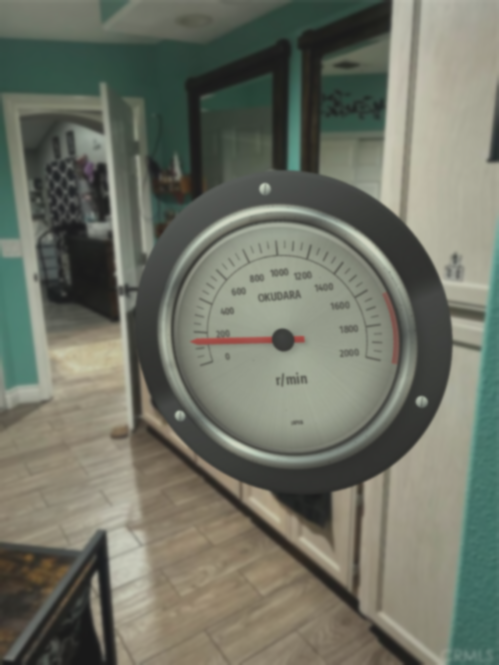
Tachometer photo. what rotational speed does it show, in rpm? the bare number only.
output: 150
